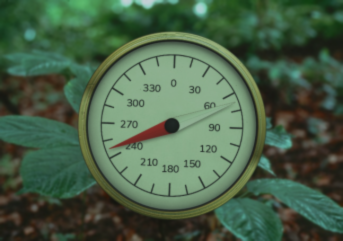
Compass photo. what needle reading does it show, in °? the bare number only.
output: 247.5
